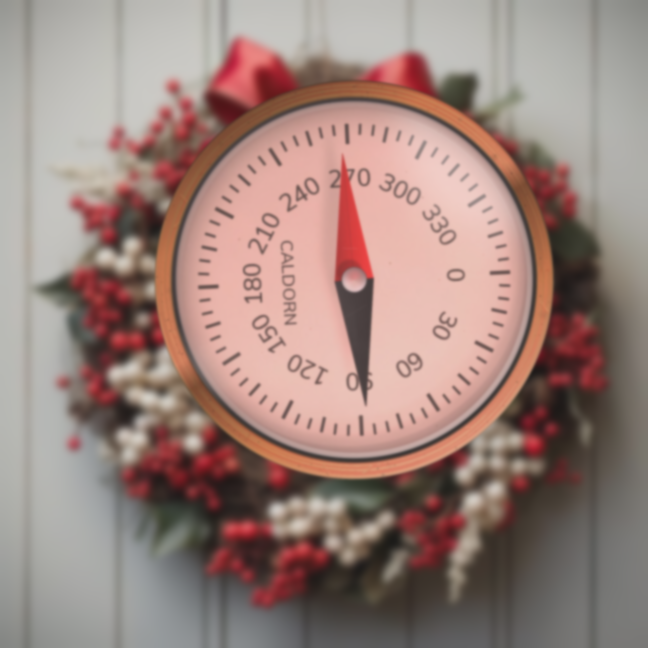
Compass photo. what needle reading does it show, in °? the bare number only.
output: 267.5
